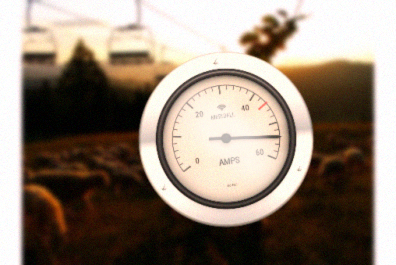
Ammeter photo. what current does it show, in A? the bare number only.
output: 54
